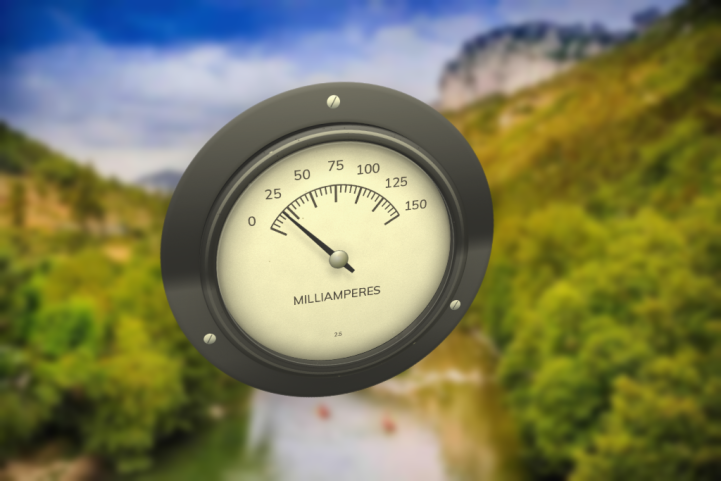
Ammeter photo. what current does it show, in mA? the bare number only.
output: 20
